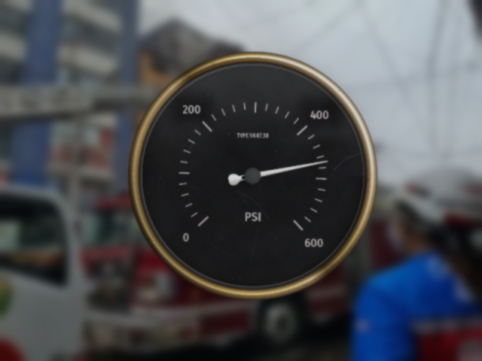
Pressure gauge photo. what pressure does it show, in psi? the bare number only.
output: 470
